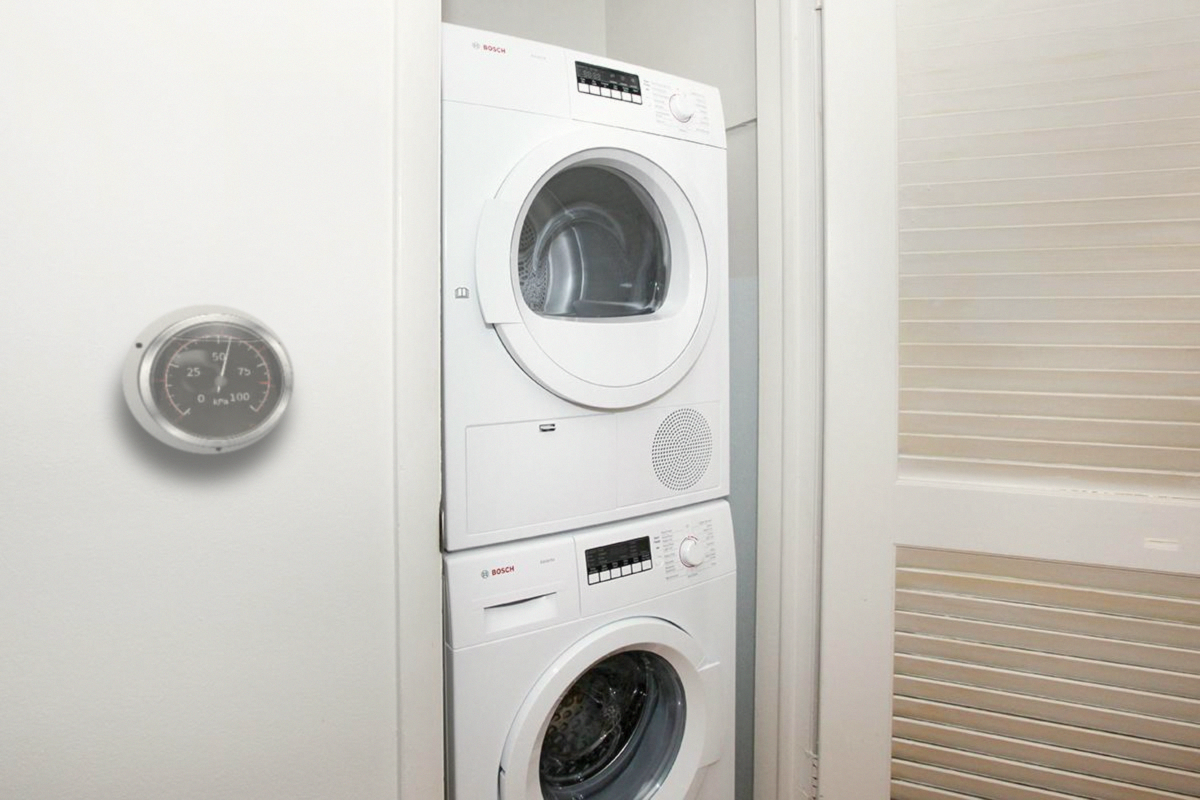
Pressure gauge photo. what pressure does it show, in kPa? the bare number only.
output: 55
